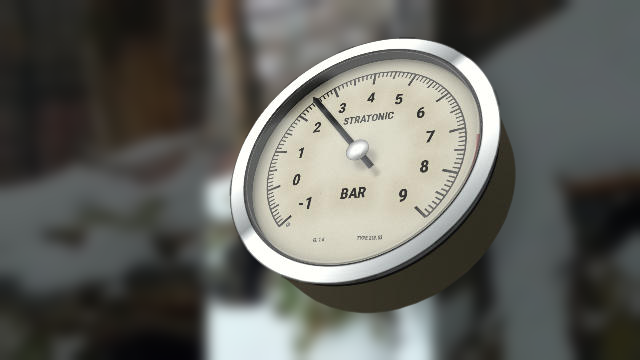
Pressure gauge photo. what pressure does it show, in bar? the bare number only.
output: 2.5
